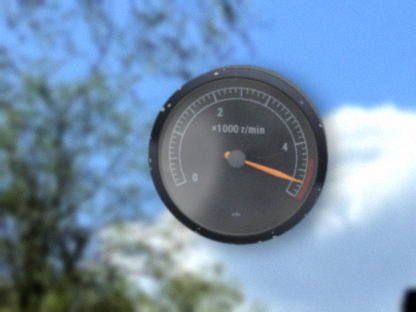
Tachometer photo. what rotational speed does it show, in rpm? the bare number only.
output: 4700
